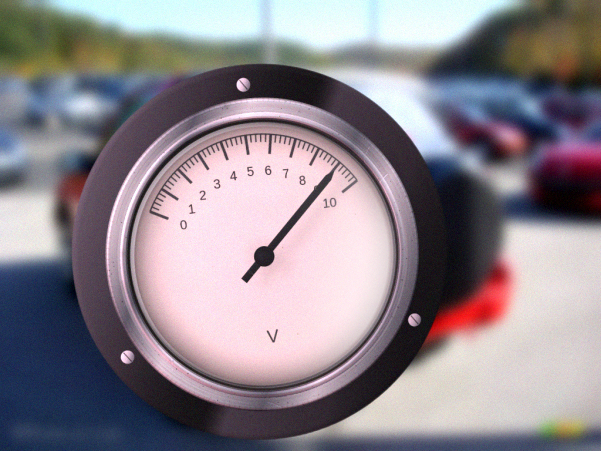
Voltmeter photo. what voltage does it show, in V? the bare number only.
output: 9
